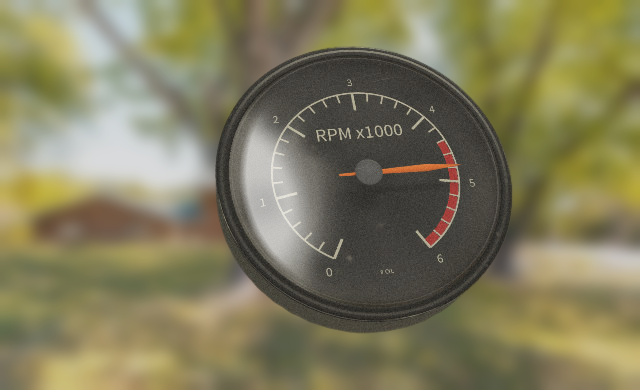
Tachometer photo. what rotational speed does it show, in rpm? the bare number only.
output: 4800
